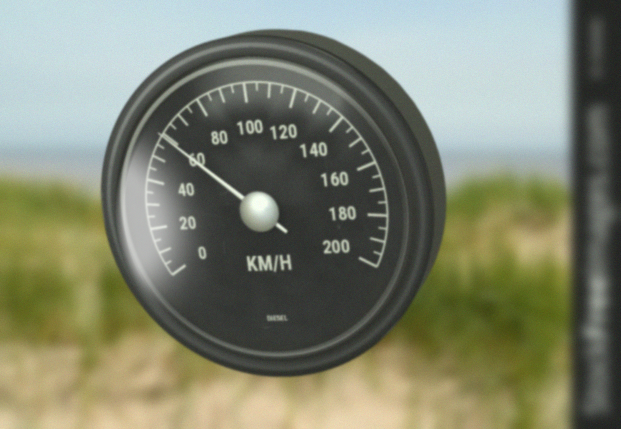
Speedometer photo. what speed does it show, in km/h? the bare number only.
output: 60
